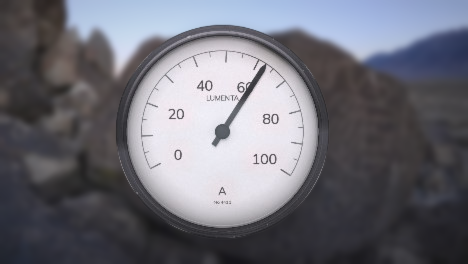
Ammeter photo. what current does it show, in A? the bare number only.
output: 62.5
